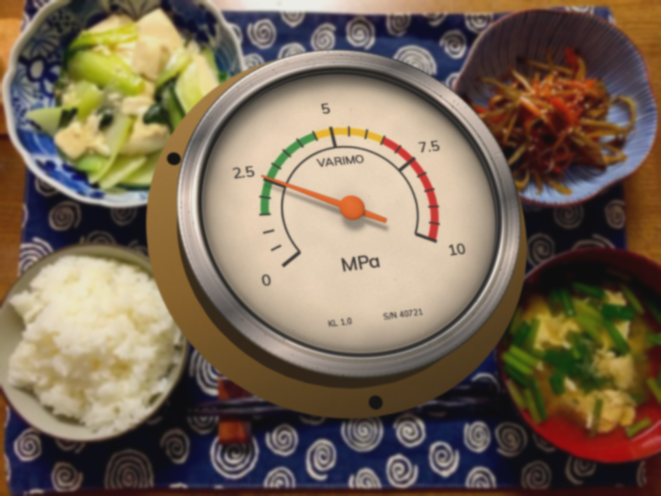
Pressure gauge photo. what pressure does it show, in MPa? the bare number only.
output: 2.5
